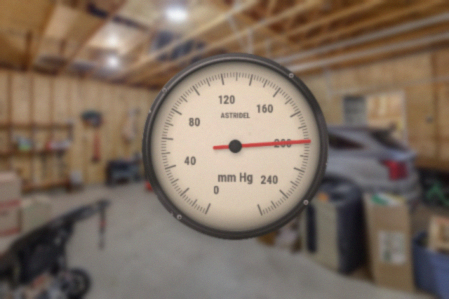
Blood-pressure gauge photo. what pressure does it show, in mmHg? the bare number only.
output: 200
